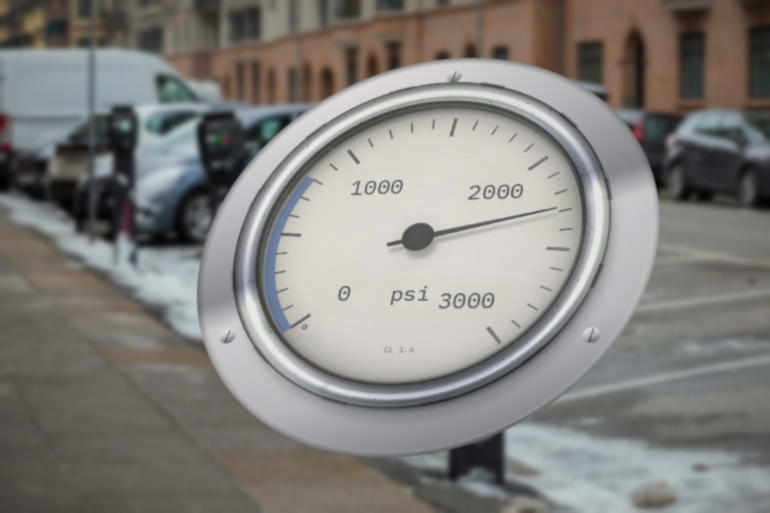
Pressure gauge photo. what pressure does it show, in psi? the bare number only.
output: 2300
